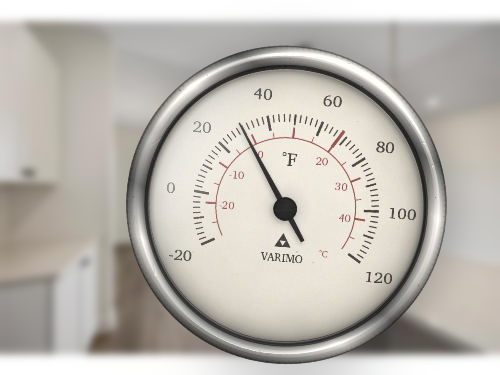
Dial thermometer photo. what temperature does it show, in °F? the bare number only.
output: 30
